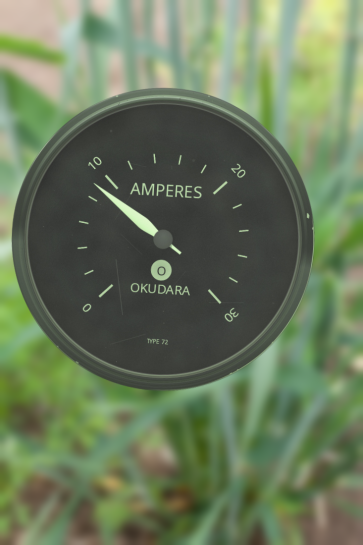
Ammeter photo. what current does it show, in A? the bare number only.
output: 9
